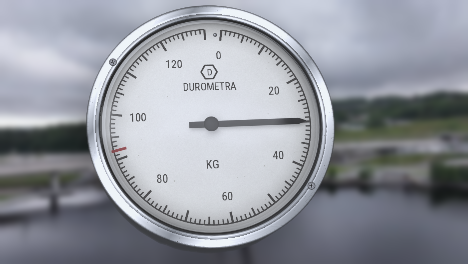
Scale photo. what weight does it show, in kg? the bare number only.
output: 30
